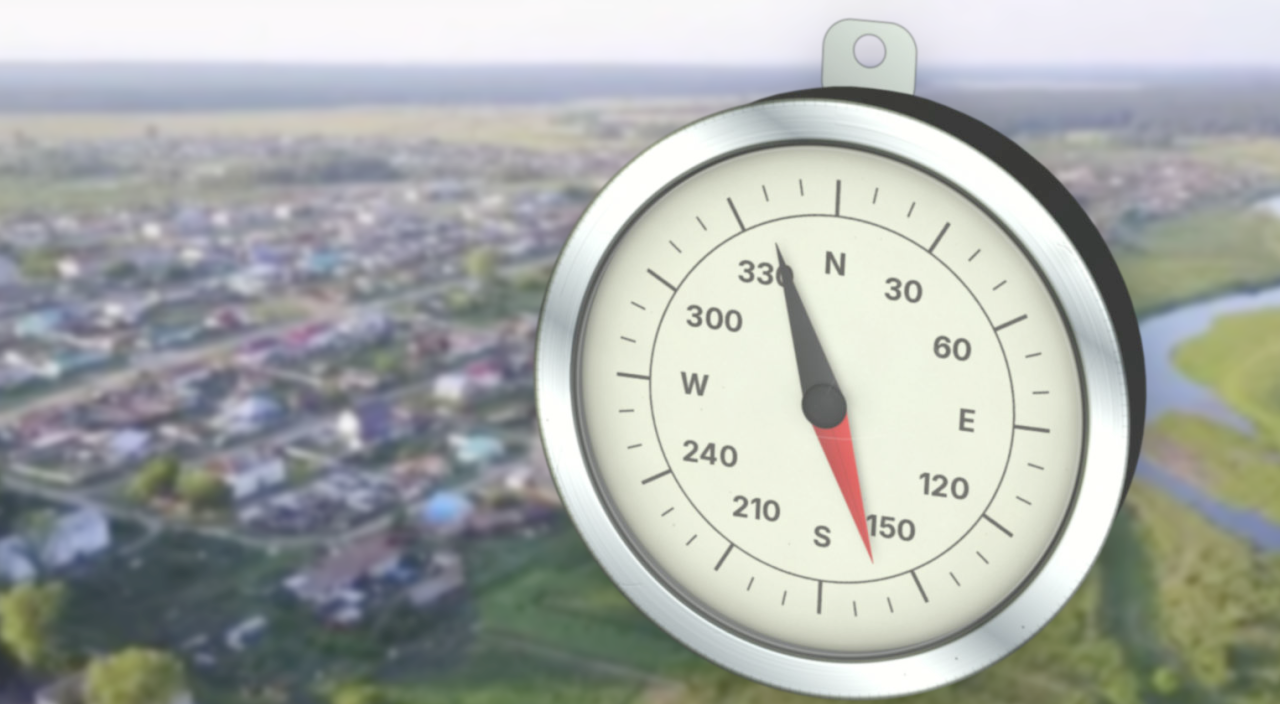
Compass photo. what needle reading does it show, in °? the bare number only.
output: 160
